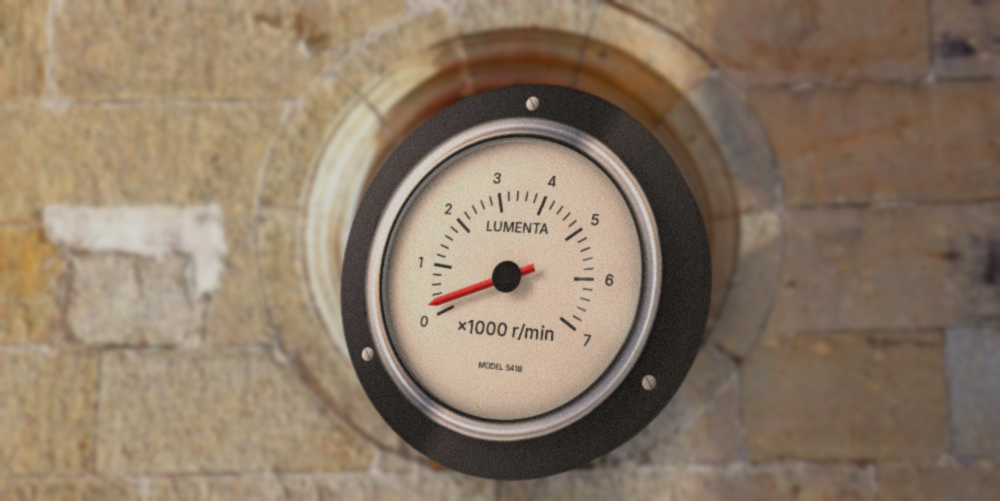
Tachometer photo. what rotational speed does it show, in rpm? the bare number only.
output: 200
